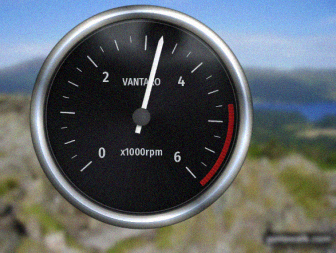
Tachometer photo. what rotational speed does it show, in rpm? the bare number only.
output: 3250
